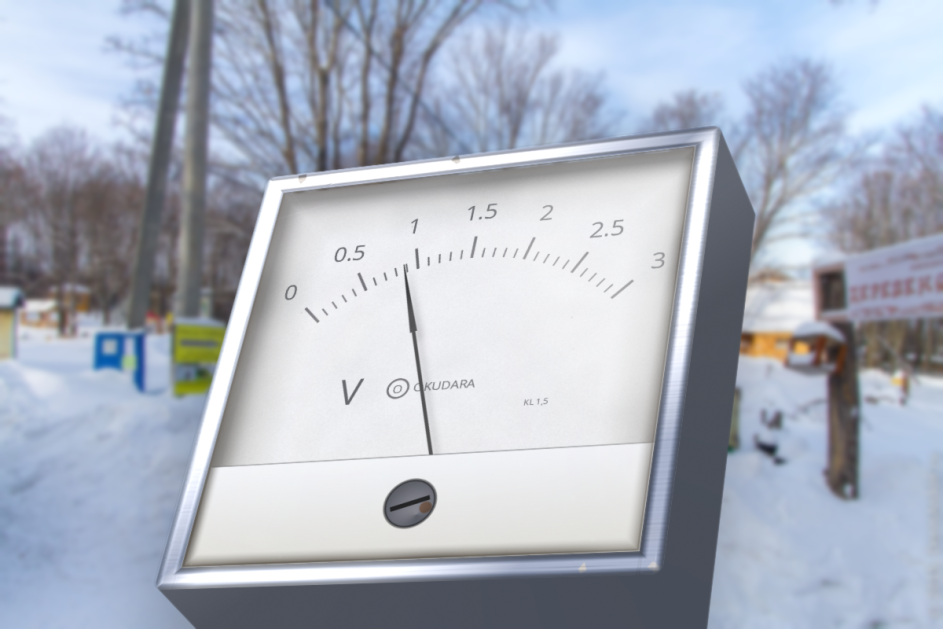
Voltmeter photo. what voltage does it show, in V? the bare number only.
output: 0.9
